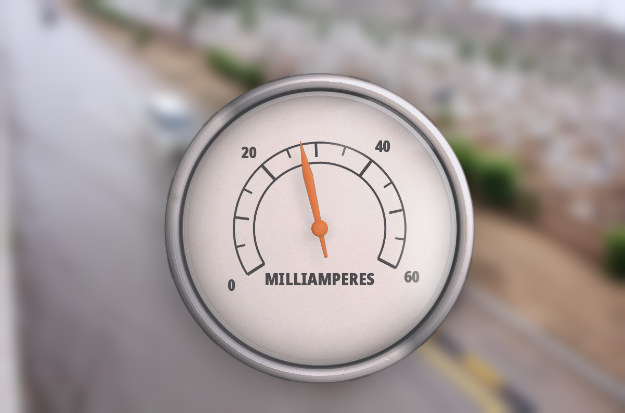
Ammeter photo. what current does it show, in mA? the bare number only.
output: 27.5
